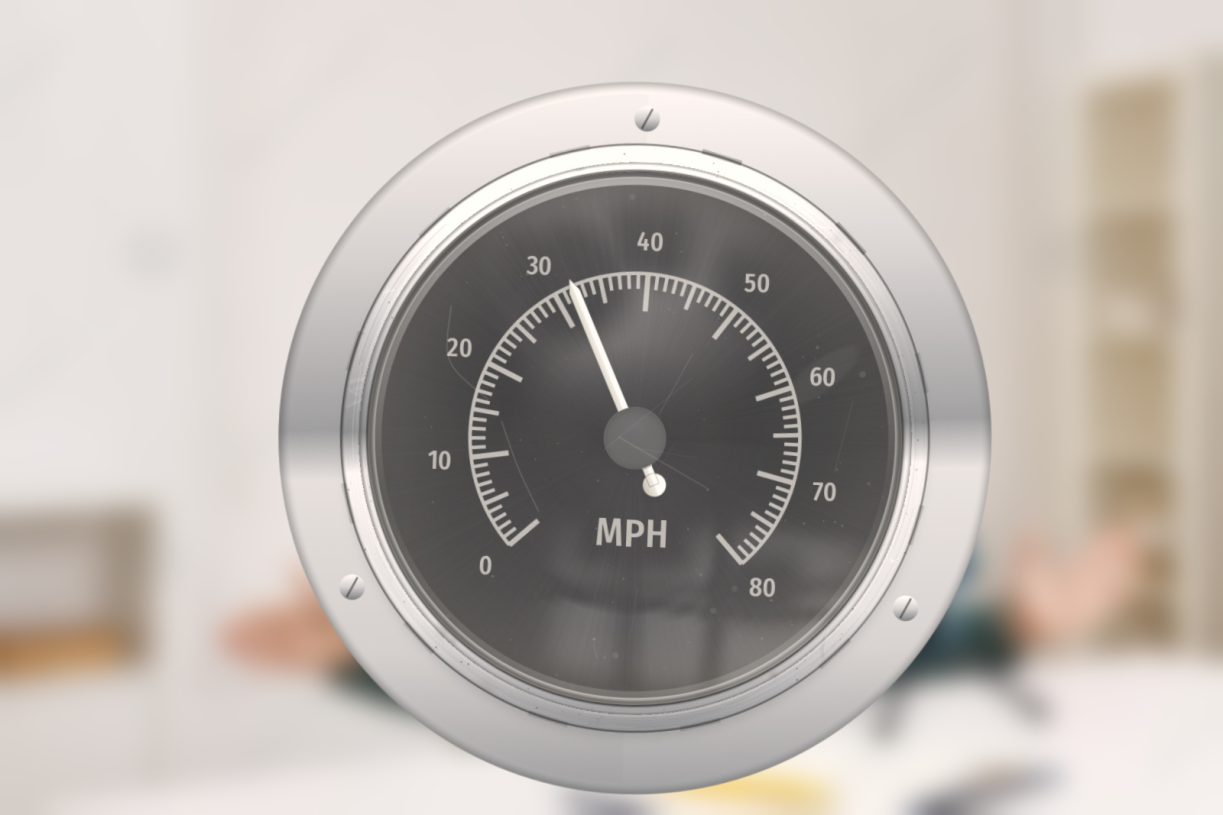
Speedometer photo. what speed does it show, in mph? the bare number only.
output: 32
